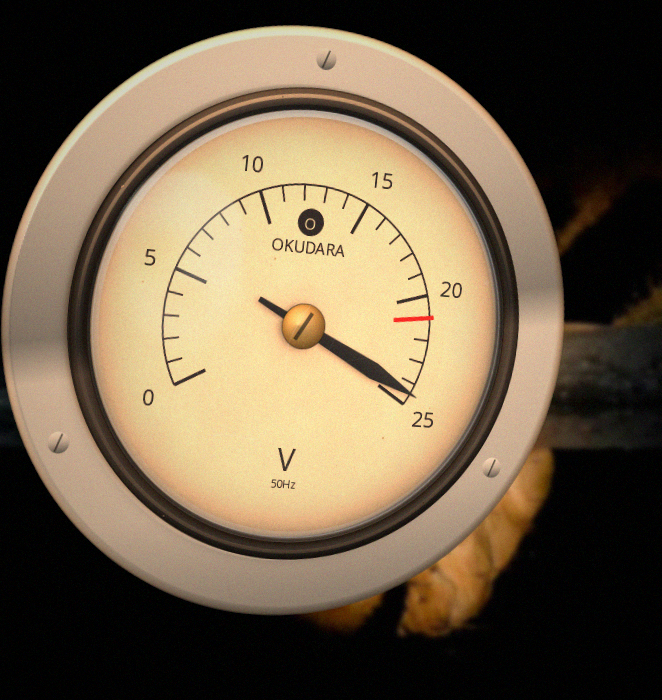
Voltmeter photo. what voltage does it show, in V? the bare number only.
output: 24.5
